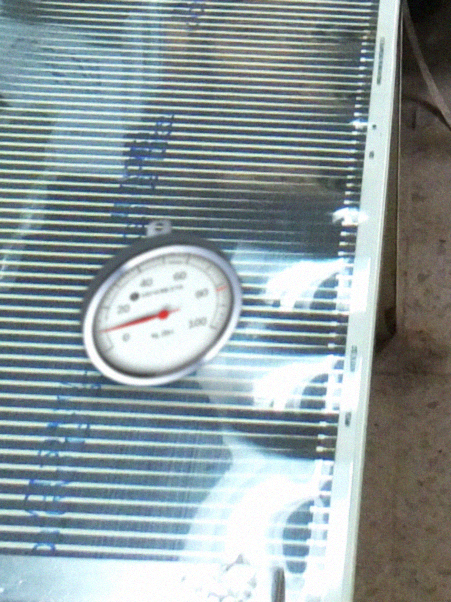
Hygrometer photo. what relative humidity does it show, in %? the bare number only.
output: 10
